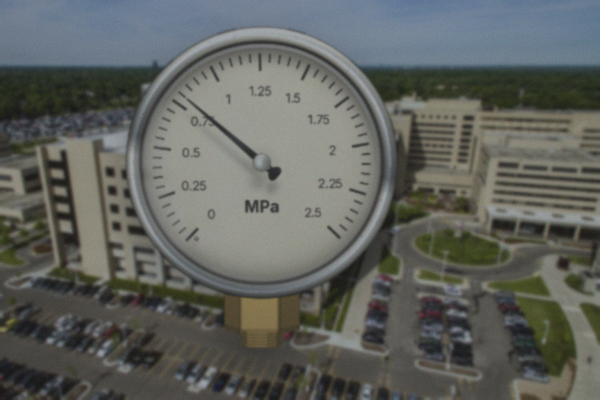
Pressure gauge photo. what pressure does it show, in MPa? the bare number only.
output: 0.8
